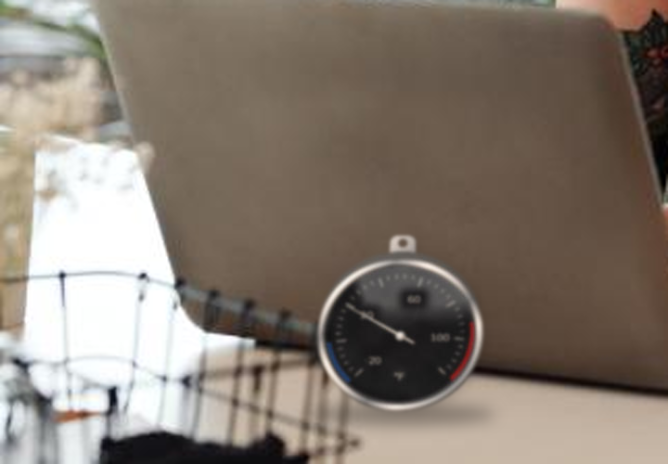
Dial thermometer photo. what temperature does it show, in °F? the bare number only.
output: 20
